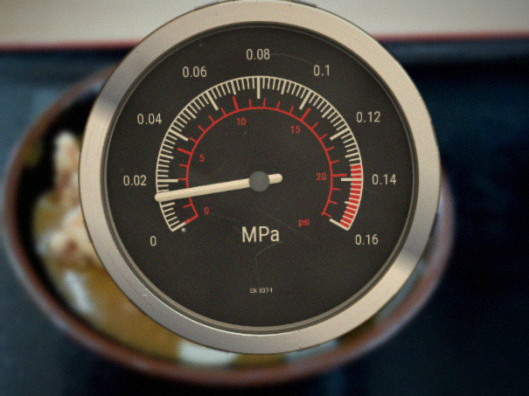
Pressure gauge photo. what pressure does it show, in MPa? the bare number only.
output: 0.014
